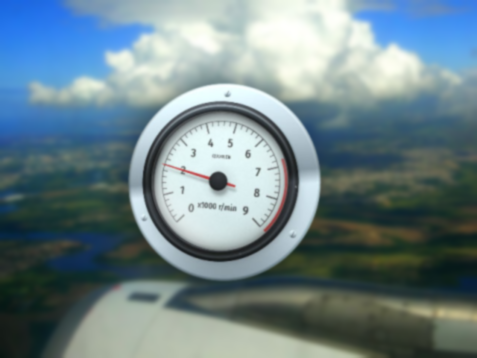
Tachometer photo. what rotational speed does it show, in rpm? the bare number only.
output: 2000
